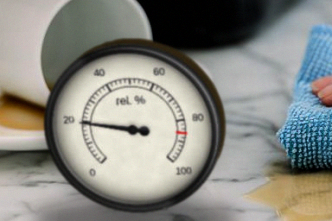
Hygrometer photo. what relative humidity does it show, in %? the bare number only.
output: 20
